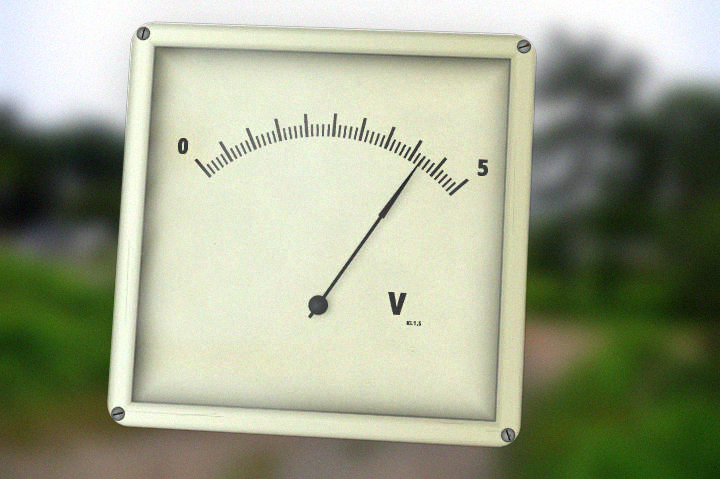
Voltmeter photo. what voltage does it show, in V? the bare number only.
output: 4.2
